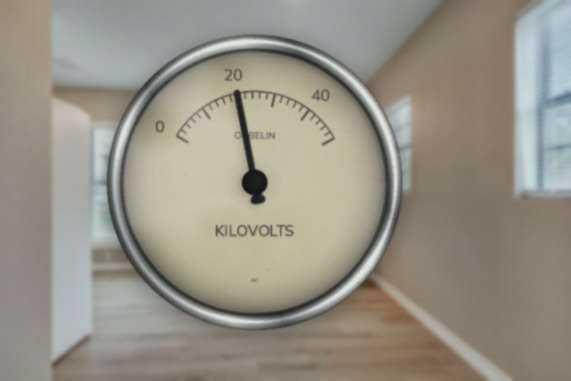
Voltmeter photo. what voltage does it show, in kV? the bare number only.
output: 20
